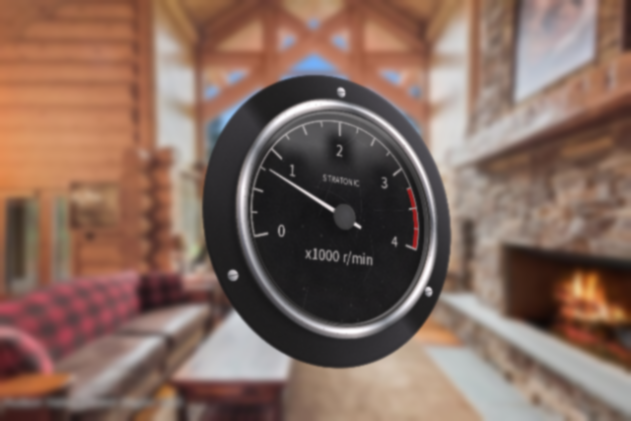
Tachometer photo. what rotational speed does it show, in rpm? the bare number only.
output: 750
